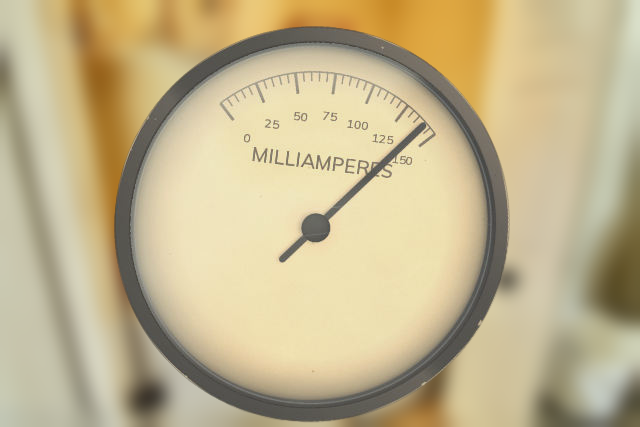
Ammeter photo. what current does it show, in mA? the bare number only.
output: 140
